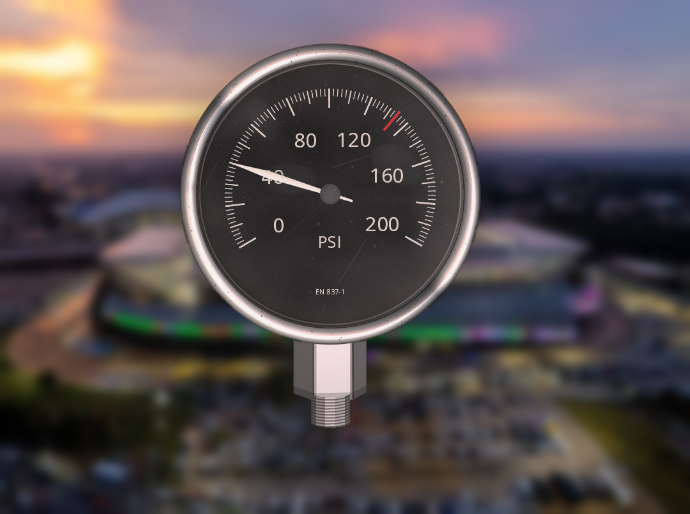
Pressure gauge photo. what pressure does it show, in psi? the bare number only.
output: 40
